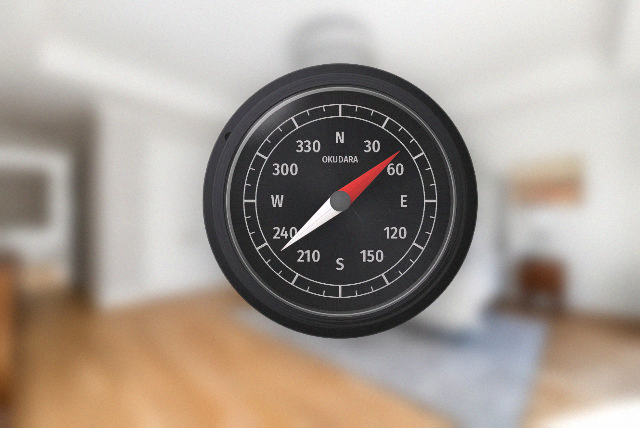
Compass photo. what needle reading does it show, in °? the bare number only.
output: 50
